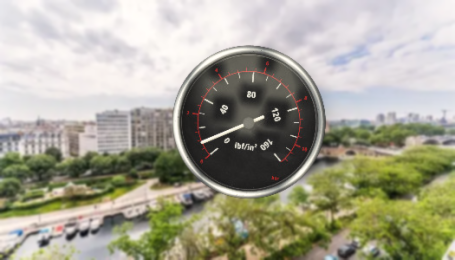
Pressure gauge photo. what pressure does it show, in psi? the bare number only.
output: 10
